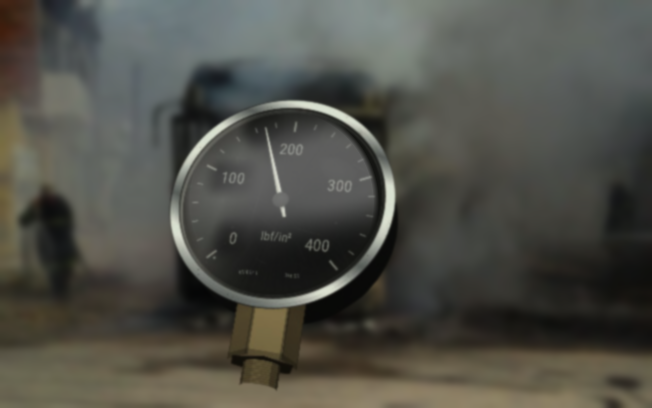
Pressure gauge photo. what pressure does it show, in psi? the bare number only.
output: 170
